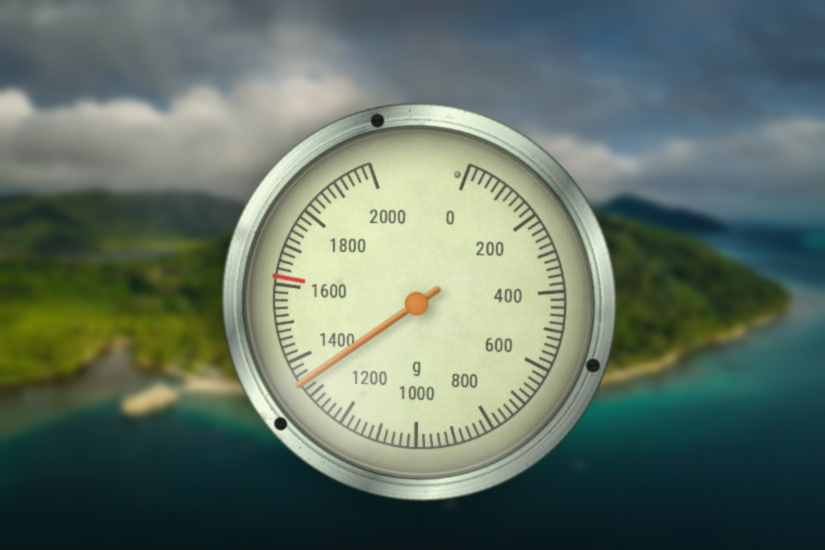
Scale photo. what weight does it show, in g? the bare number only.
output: 1340
